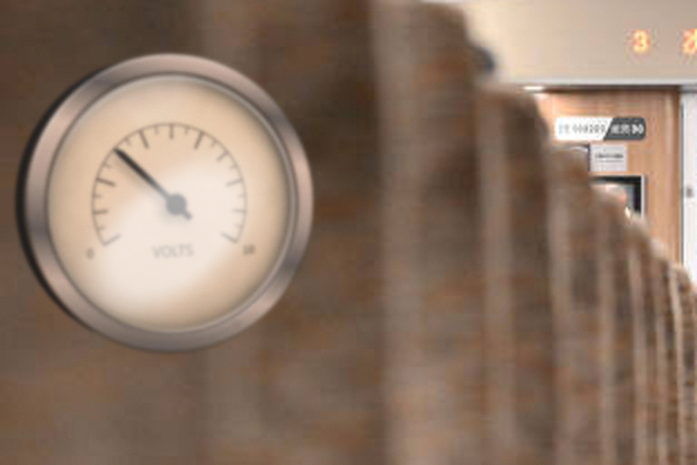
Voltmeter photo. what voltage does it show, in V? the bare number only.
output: 3
